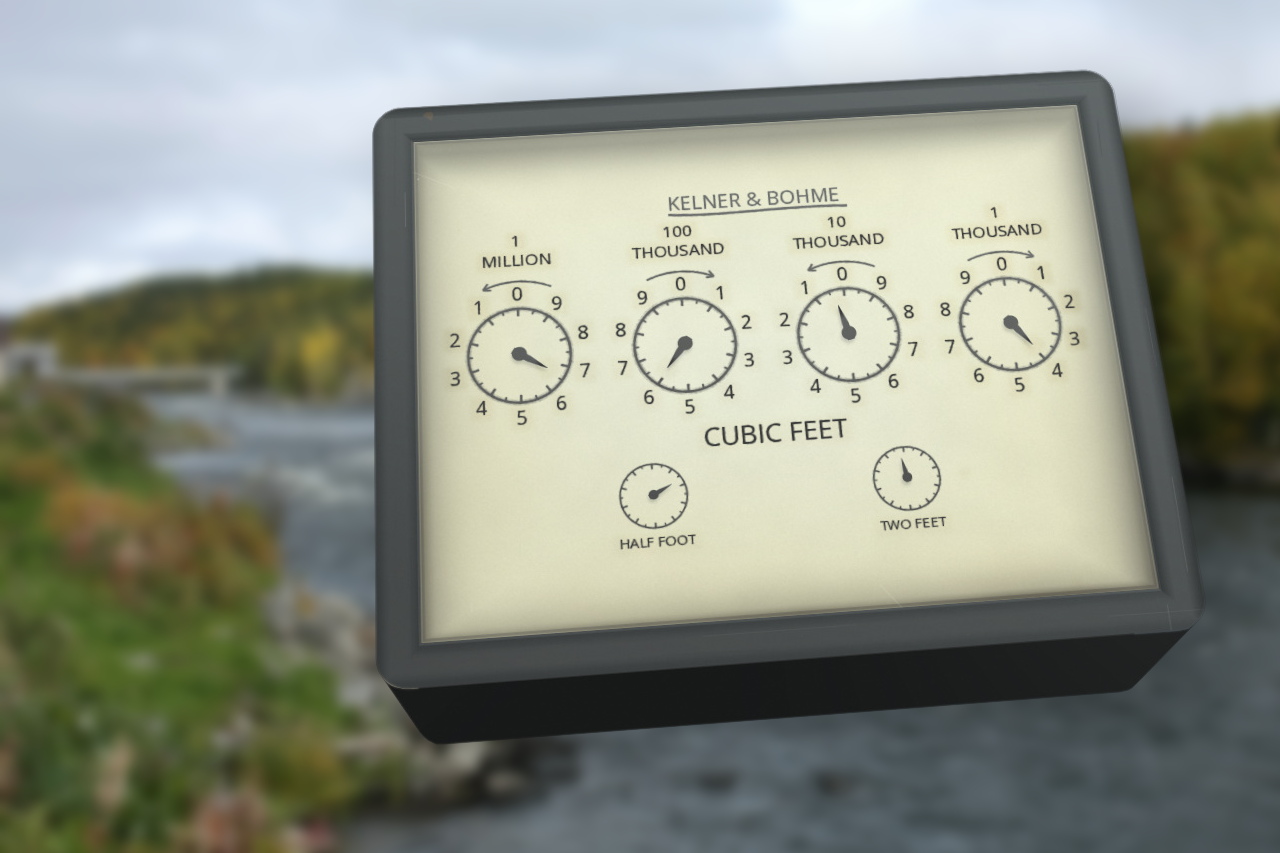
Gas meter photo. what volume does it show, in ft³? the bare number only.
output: 660400
